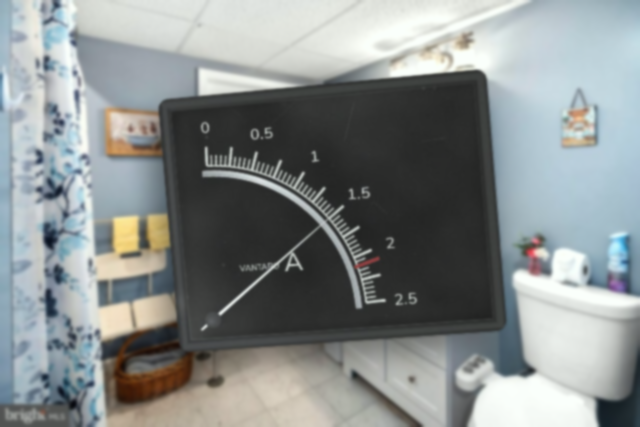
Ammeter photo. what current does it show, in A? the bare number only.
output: 1.5
